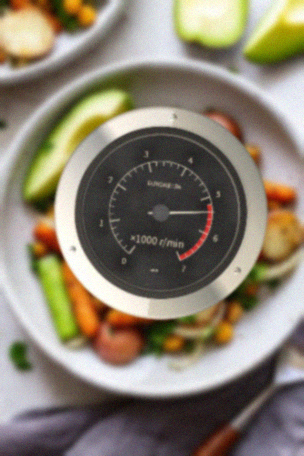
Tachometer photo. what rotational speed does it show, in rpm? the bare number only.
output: 5400
